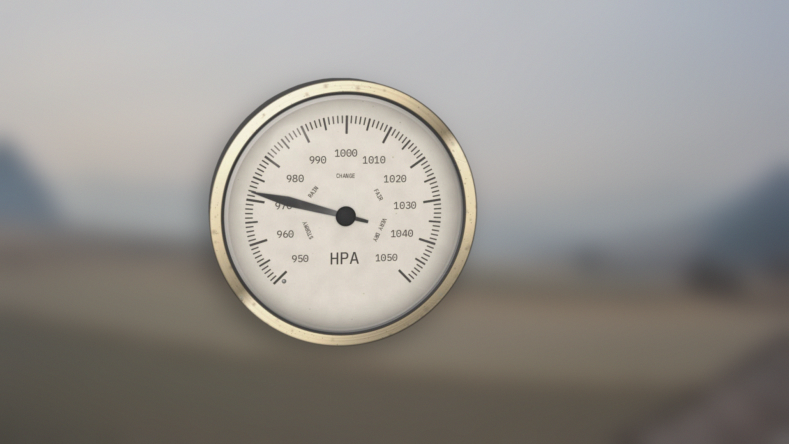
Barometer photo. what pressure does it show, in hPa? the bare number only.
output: 972
